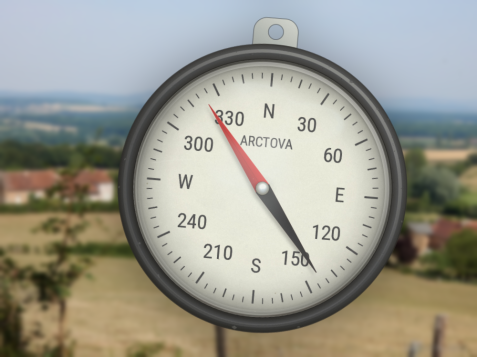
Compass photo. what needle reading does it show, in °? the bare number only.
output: 322.5
